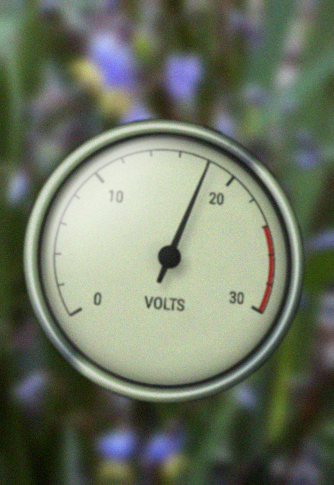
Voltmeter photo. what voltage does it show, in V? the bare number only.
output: 18
